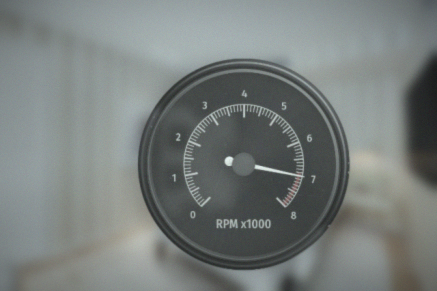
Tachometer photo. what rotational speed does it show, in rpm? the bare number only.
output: 7000
